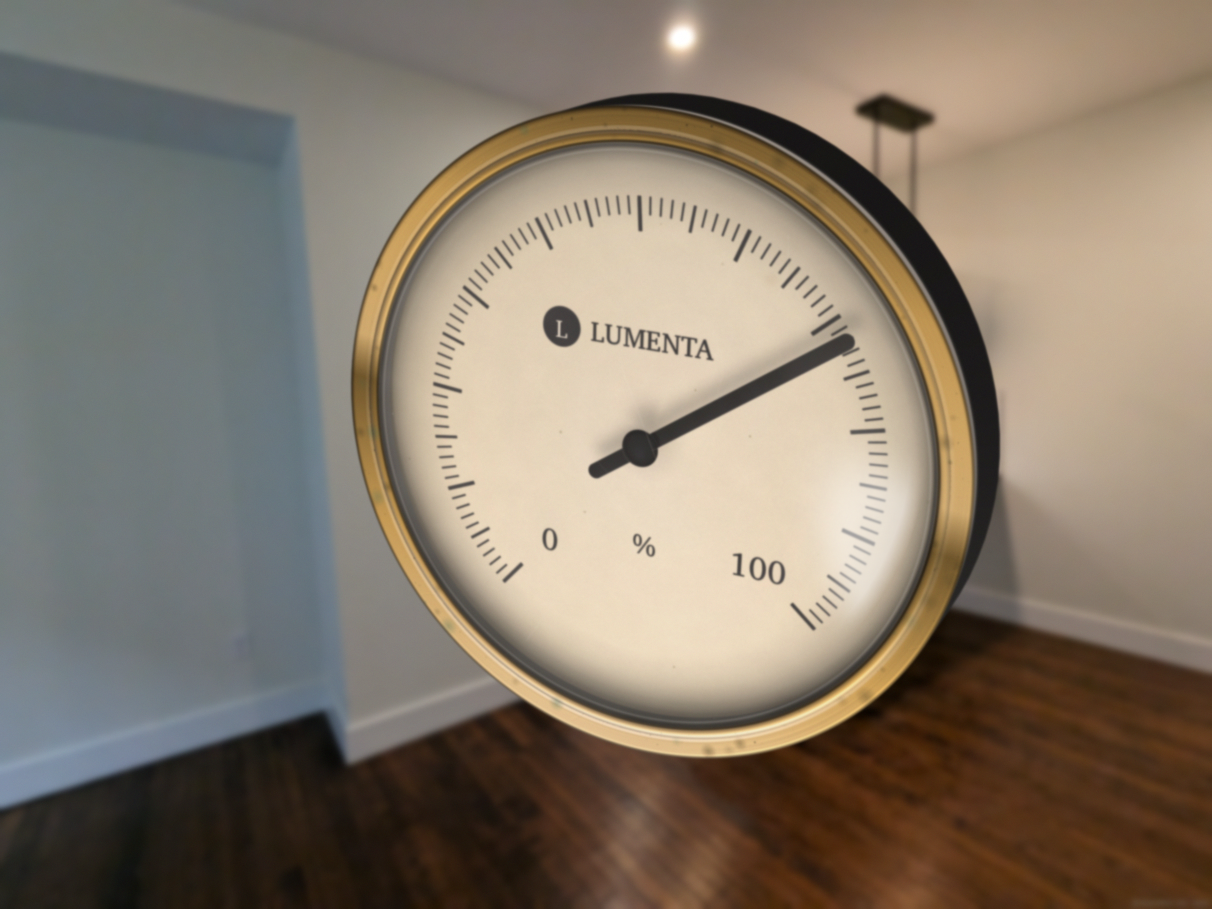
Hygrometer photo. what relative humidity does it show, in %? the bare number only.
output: 72
